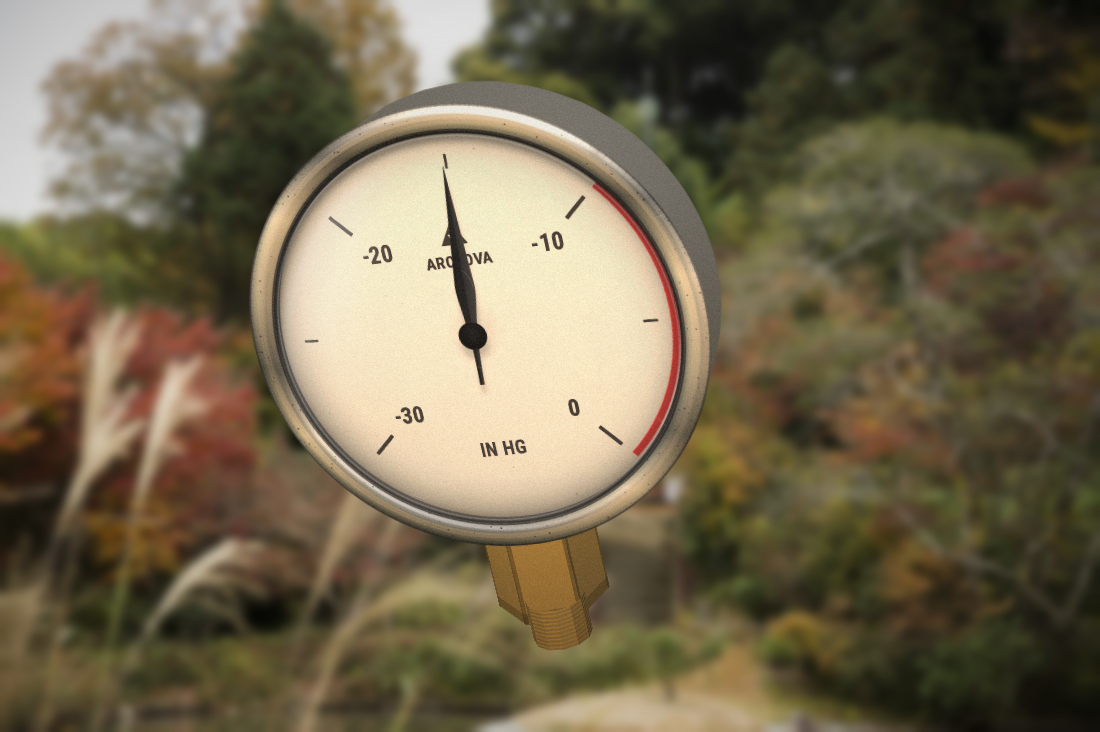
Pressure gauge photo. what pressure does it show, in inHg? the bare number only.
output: -15
